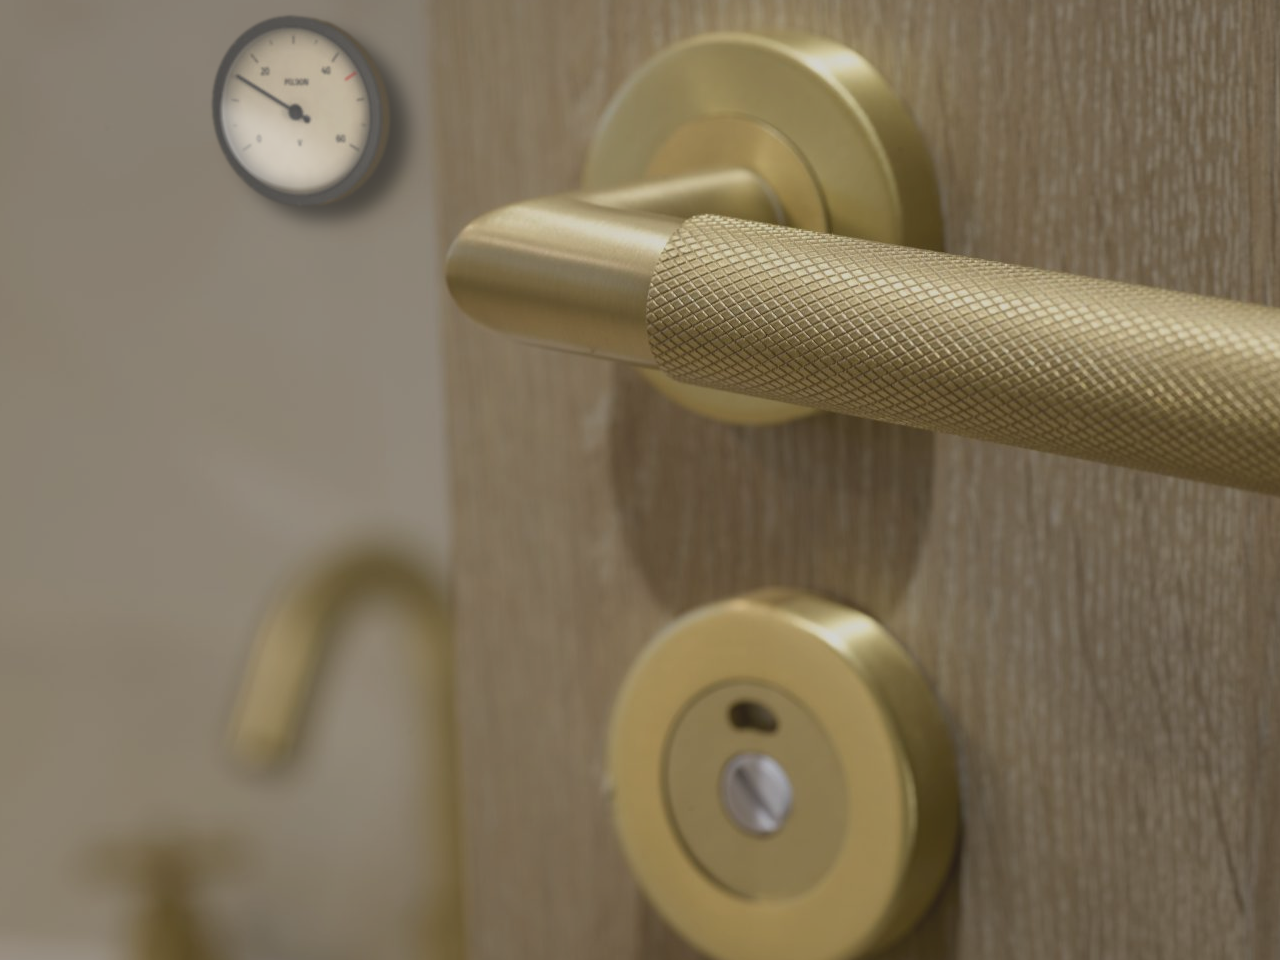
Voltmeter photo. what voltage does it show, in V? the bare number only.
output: 15
